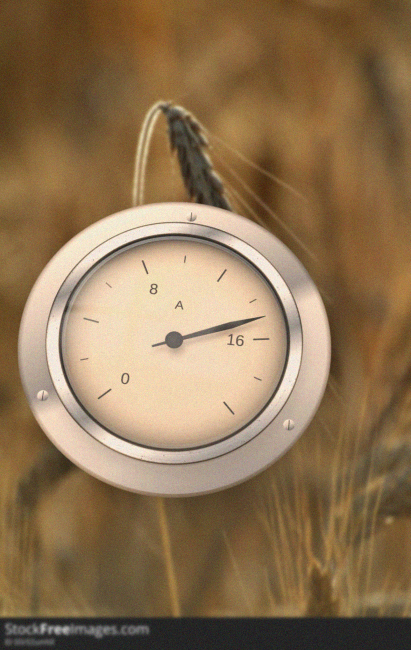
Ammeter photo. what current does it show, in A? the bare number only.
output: 15
